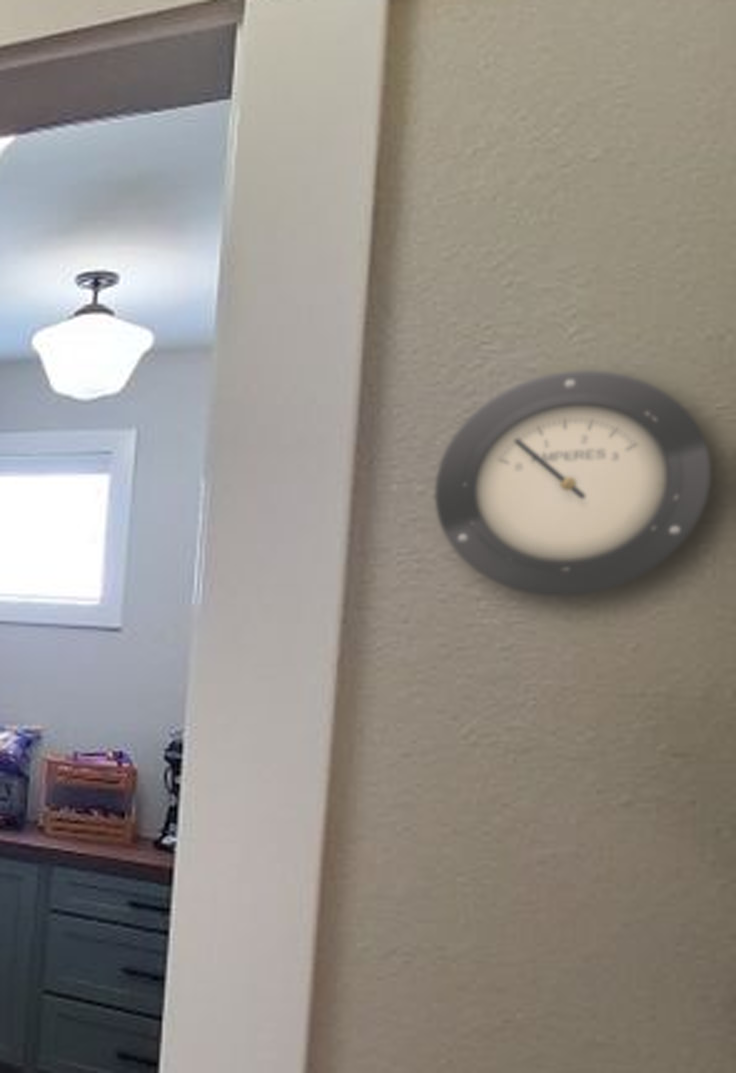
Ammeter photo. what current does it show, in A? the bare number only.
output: 0.5
